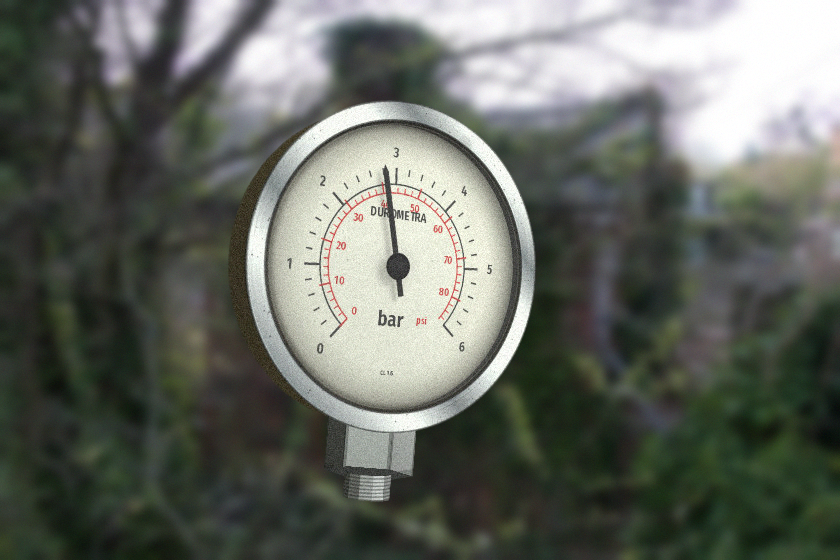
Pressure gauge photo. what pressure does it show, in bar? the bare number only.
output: 2.8
